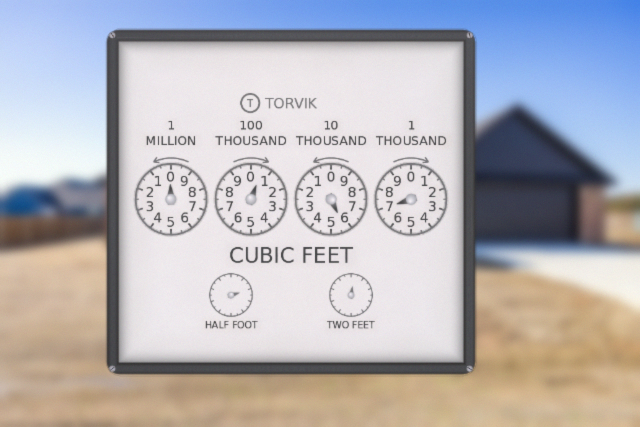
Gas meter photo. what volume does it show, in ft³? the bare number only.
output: 5700
